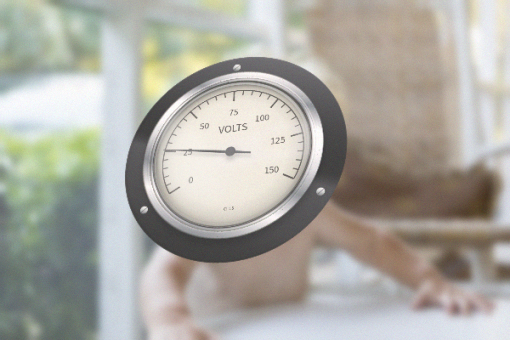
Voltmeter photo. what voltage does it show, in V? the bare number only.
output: 25
